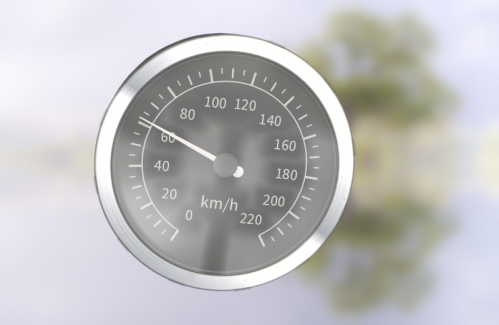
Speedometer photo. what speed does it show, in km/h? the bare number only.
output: 62.5
